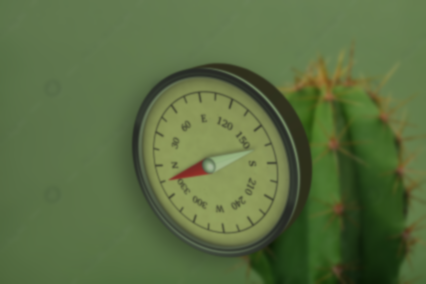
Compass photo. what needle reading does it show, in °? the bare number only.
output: 345
